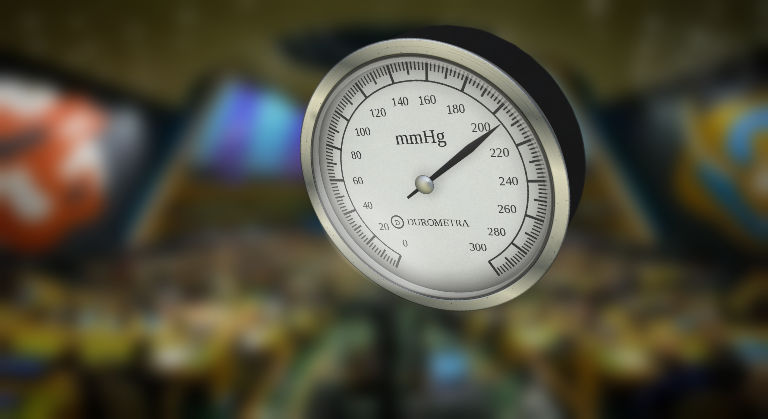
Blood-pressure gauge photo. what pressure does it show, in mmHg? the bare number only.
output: 206
